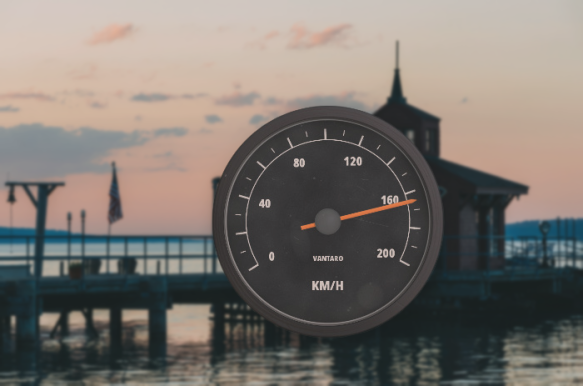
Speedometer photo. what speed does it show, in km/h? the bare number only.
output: 165
